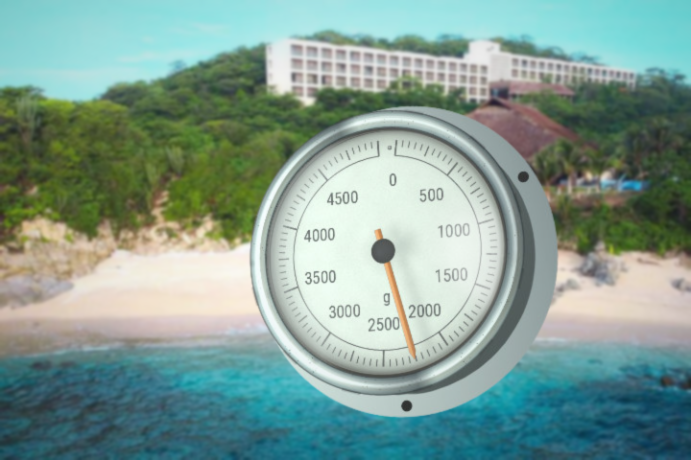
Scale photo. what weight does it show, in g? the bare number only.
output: 2250
